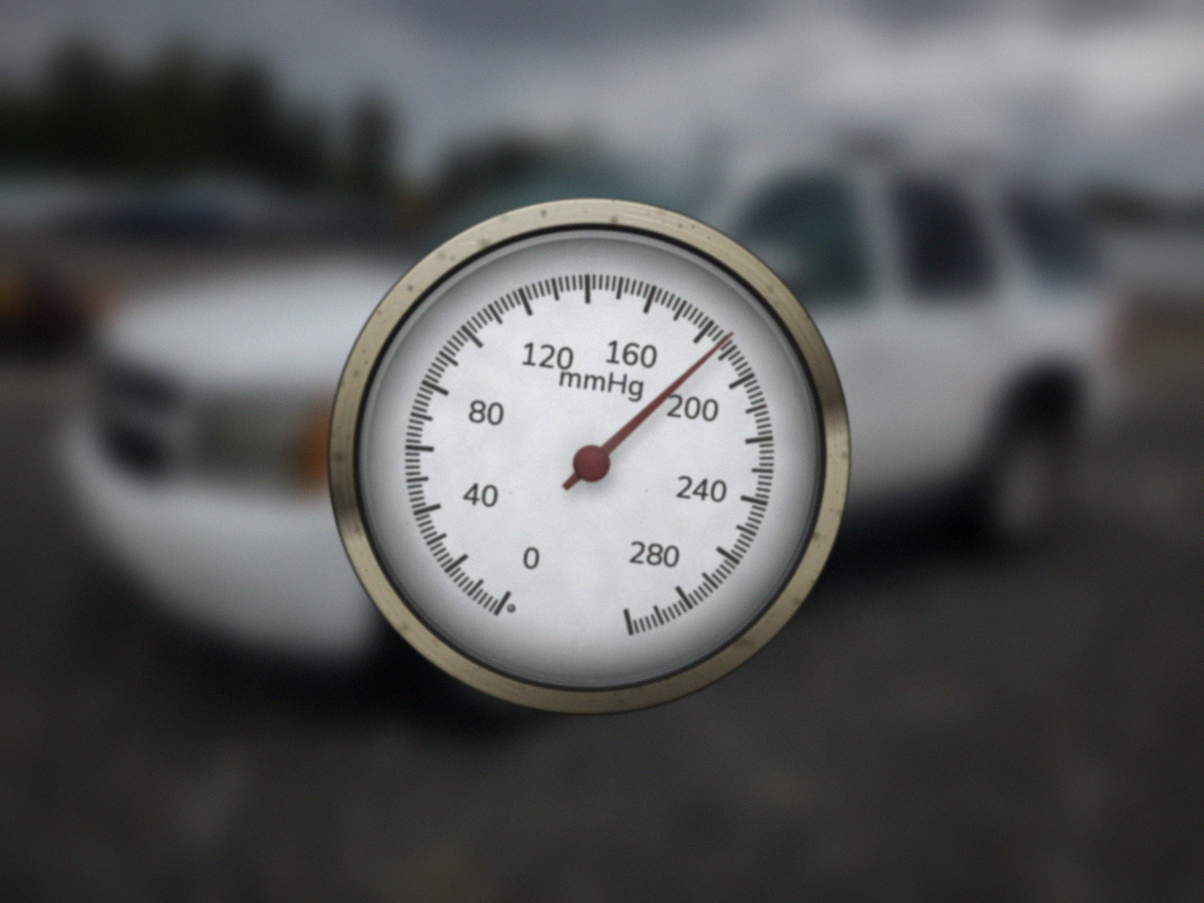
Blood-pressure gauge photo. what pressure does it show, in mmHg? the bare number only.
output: 186
